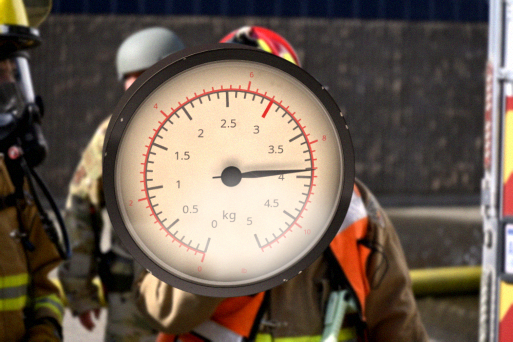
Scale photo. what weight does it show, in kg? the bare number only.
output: 3.9
